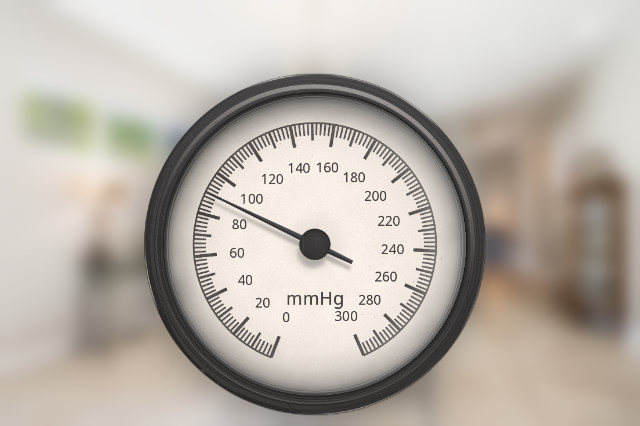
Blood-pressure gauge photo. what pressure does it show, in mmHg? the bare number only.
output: 90
